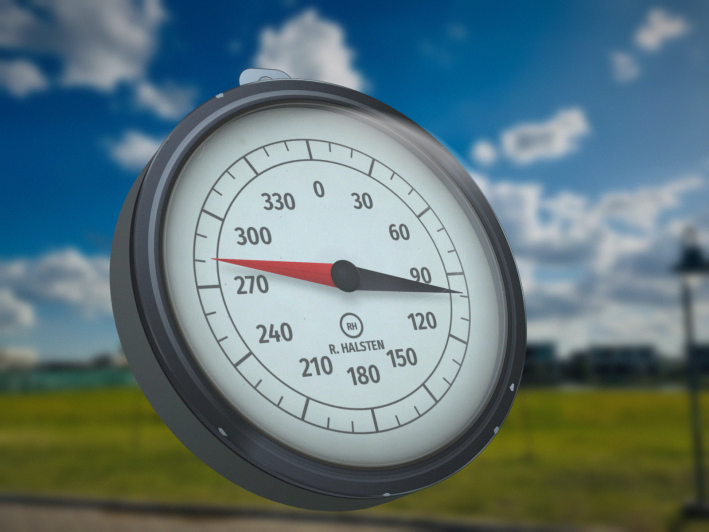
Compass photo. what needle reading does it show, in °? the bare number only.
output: 280
